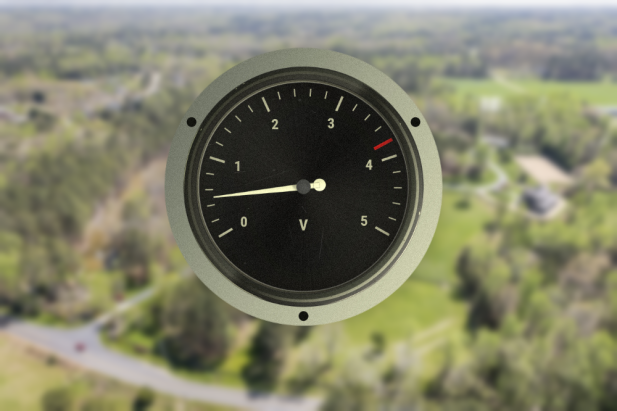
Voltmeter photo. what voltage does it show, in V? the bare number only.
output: 0.5
